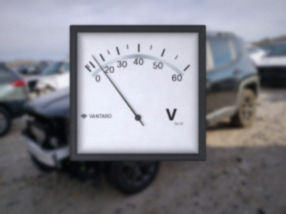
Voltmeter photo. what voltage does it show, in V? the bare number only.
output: 15
